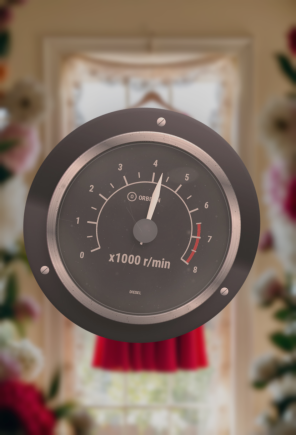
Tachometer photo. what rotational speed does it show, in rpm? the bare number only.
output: 4250
